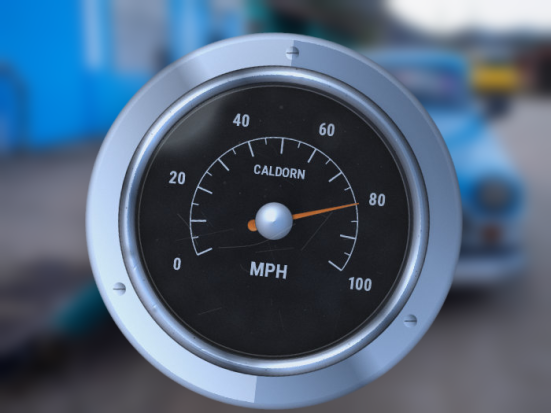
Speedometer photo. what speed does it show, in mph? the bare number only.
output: 80
